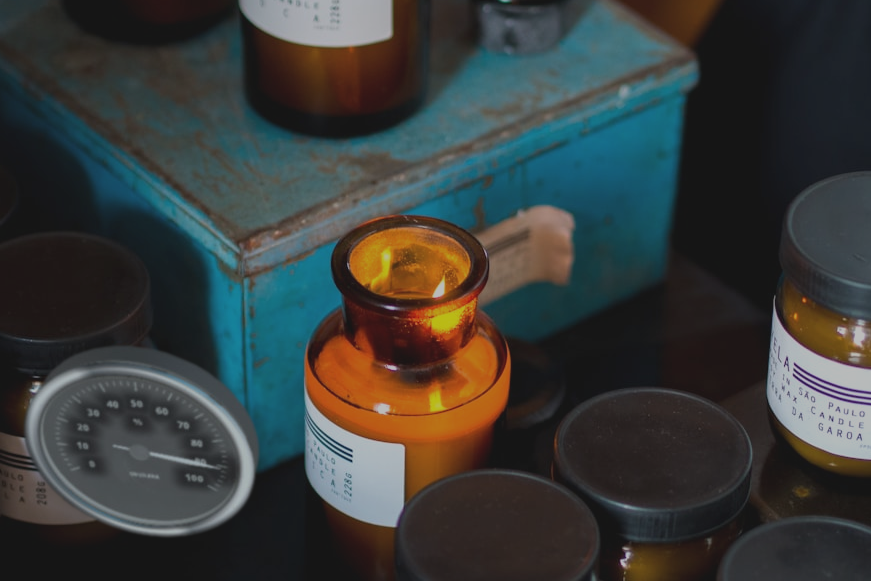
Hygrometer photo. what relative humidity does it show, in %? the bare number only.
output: 90
